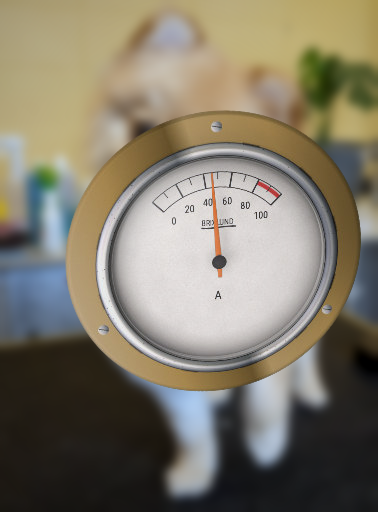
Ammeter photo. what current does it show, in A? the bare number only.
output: 45
